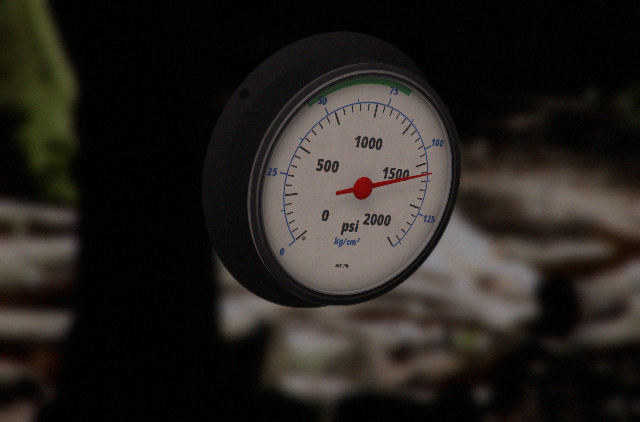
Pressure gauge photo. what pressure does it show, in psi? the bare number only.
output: 1550
